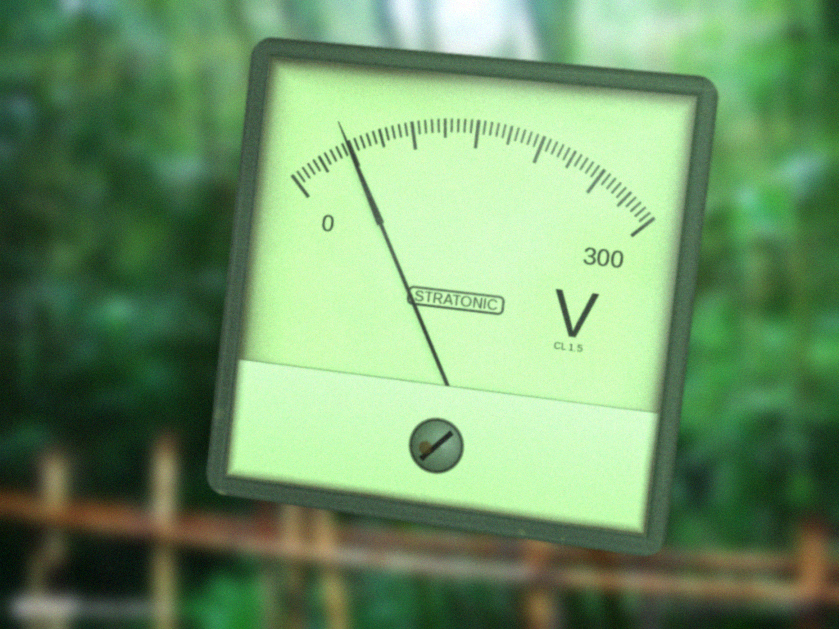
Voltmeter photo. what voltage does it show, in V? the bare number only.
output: 50
